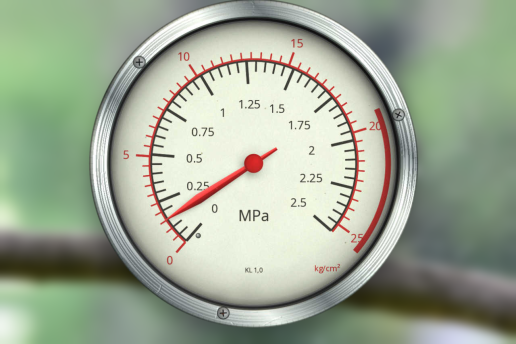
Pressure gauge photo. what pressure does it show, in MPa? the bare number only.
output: 0.15
